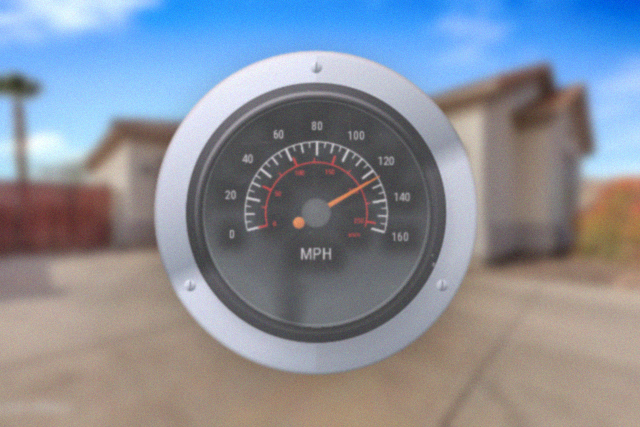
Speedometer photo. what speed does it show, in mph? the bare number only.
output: 125
